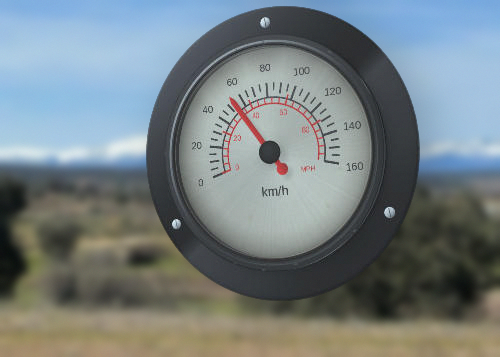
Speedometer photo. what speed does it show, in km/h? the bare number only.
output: 55
